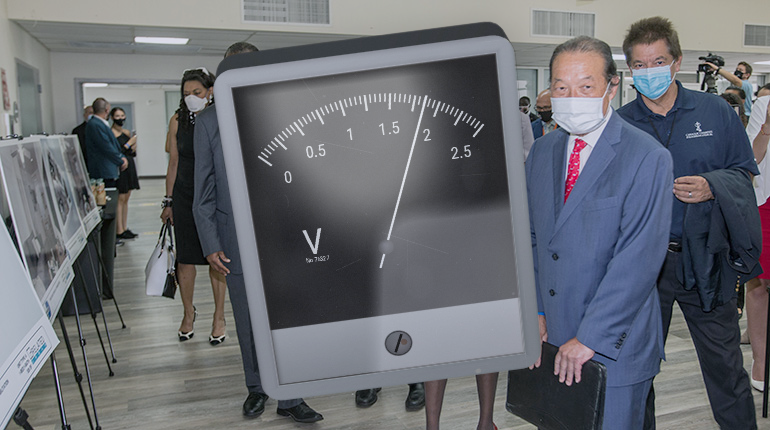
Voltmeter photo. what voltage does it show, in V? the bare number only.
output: 1.85
